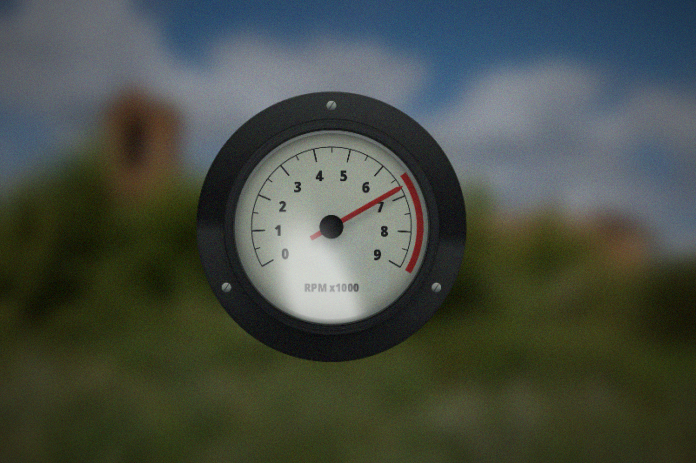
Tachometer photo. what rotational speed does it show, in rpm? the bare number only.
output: 6750
